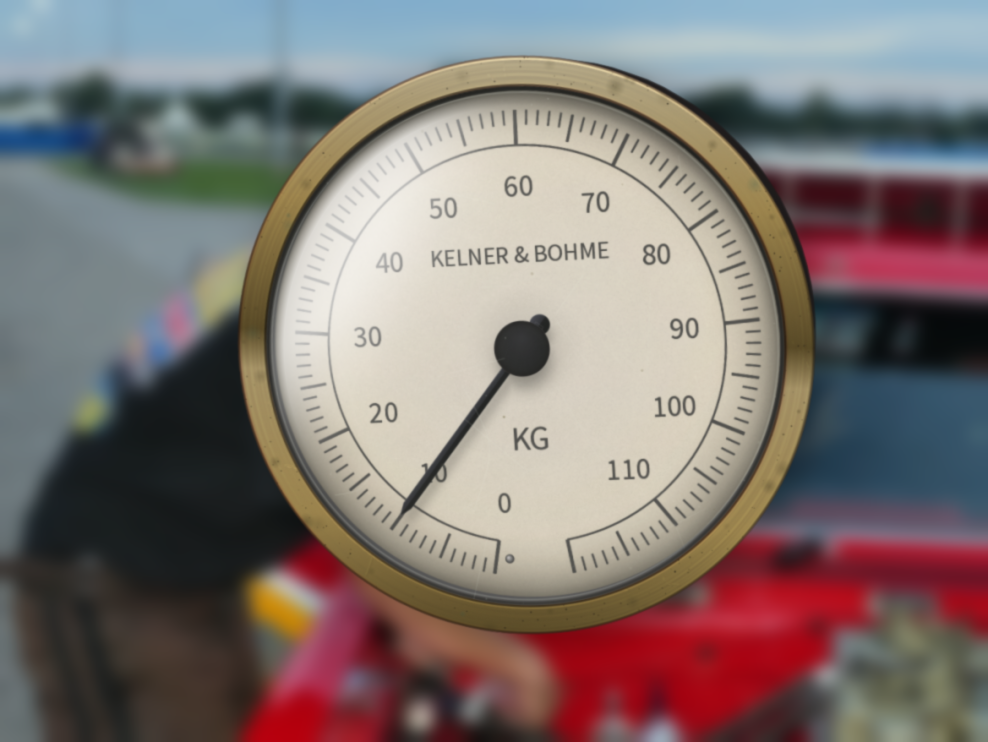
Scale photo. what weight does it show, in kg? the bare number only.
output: 10
